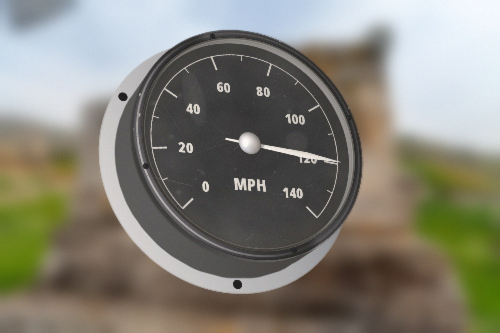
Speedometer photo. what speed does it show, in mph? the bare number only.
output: 120
